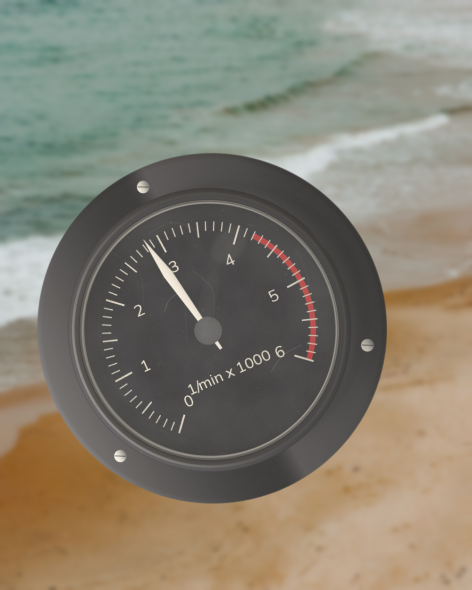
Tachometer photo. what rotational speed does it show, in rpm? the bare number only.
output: 2850
